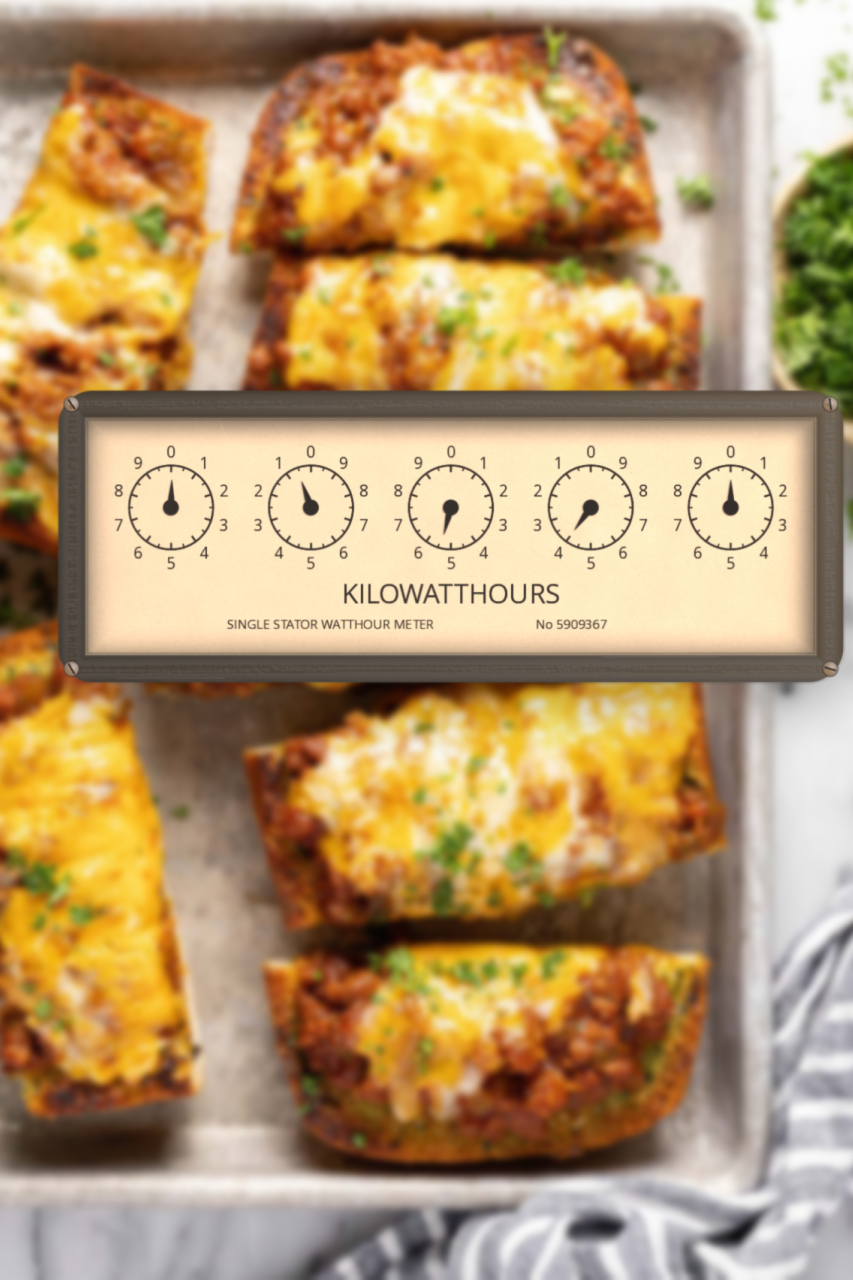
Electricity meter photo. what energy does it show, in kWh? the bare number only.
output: 540
